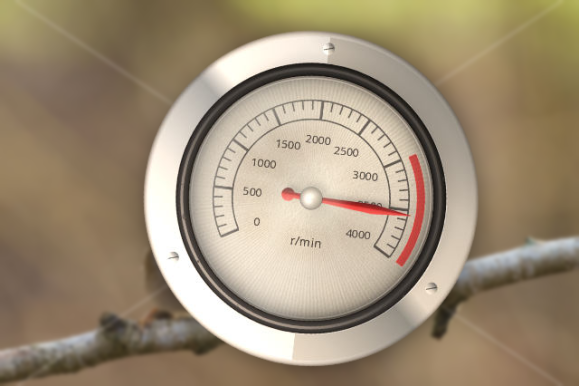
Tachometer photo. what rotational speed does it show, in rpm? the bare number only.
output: 3550
